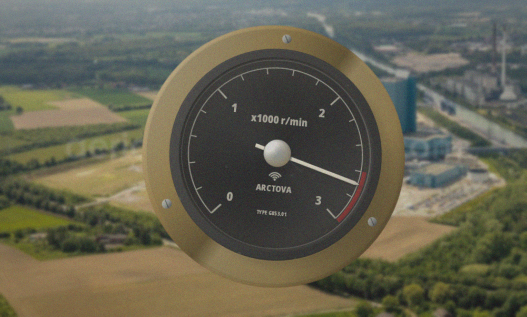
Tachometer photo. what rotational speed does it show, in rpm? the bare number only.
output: 2700
